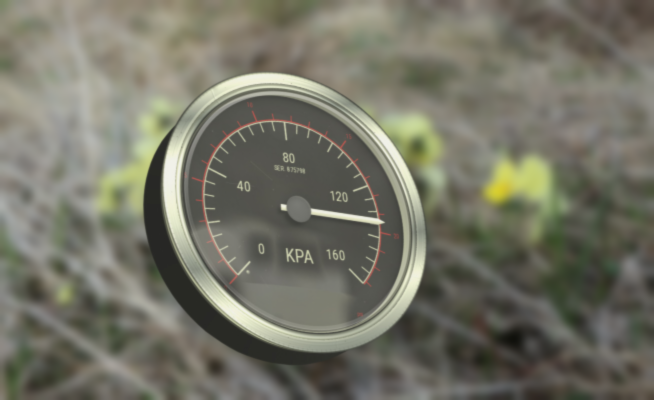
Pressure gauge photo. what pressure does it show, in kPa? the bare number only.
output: 135
